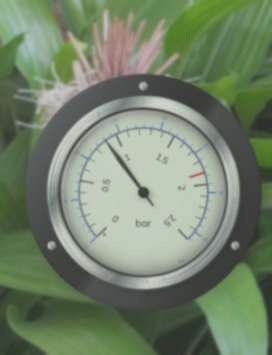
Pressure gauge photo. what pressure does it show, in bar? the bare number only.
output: 0.9
